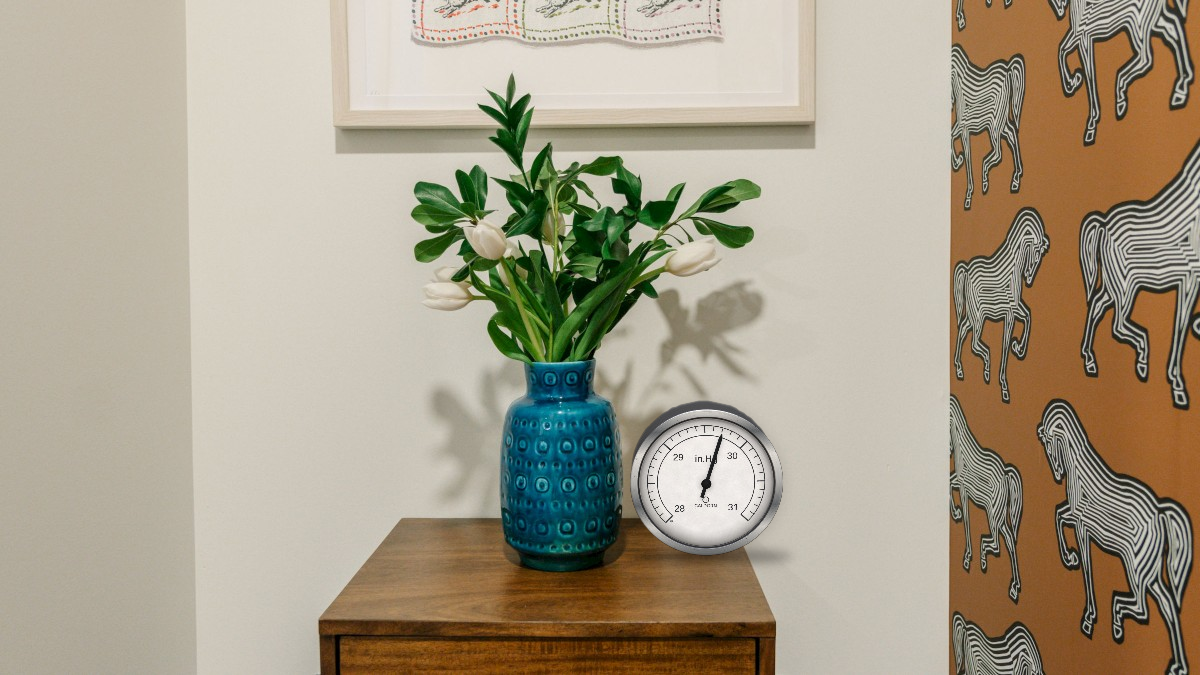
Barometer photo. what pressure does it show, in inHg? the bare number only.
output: 29.7
